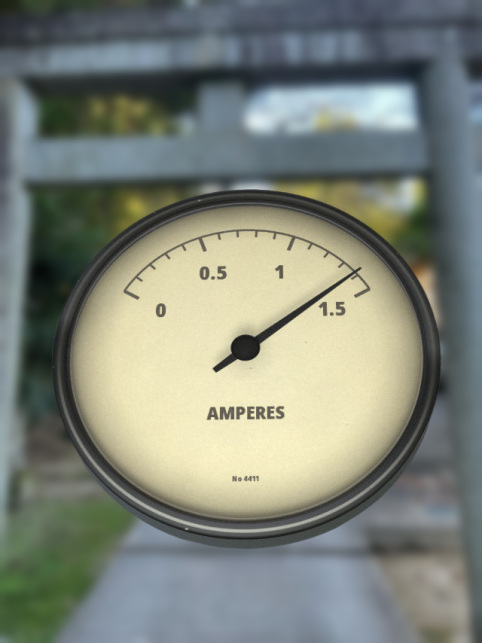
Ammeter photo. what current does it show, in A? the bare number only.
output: 1.4
